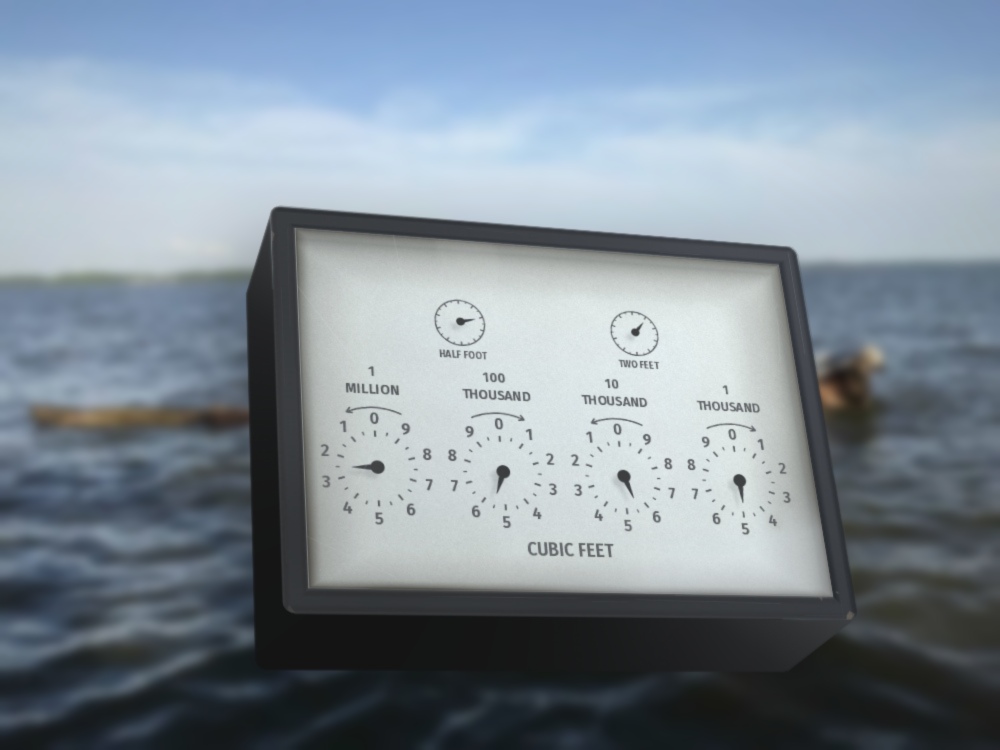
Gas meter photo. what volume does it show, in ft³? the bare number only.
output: 255500
